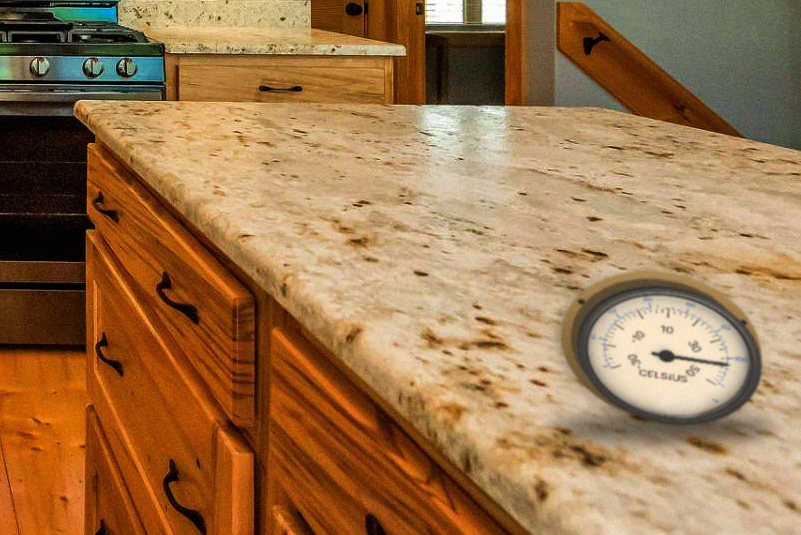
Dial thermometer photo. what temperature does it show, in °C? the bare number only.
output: 40
